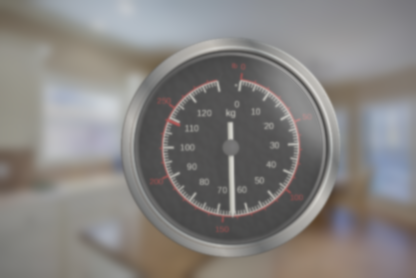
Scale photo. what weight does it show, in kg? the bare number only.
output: 65
